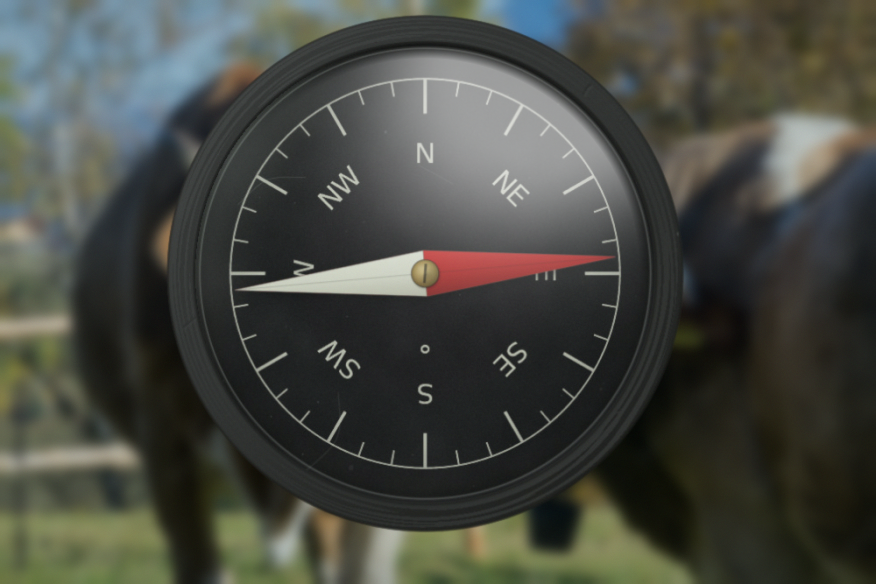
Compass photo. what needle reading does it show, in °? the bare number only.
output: 85
